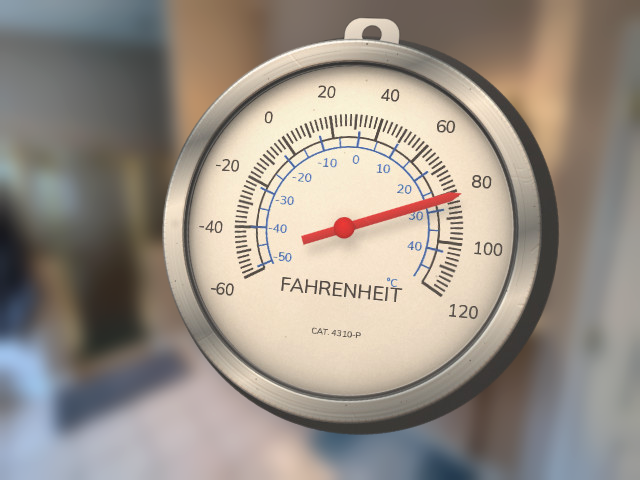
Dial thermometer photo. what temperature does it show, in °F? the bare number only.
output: 82
